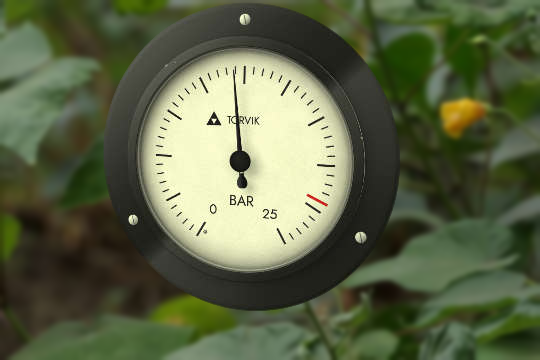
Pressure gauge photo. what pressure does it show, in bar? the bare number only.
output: 12
